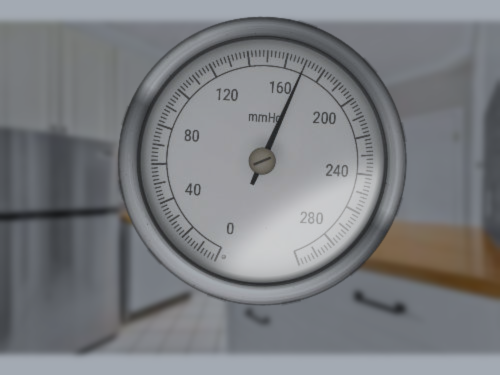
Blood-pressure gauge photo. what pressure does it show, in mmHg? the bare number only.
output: 170
